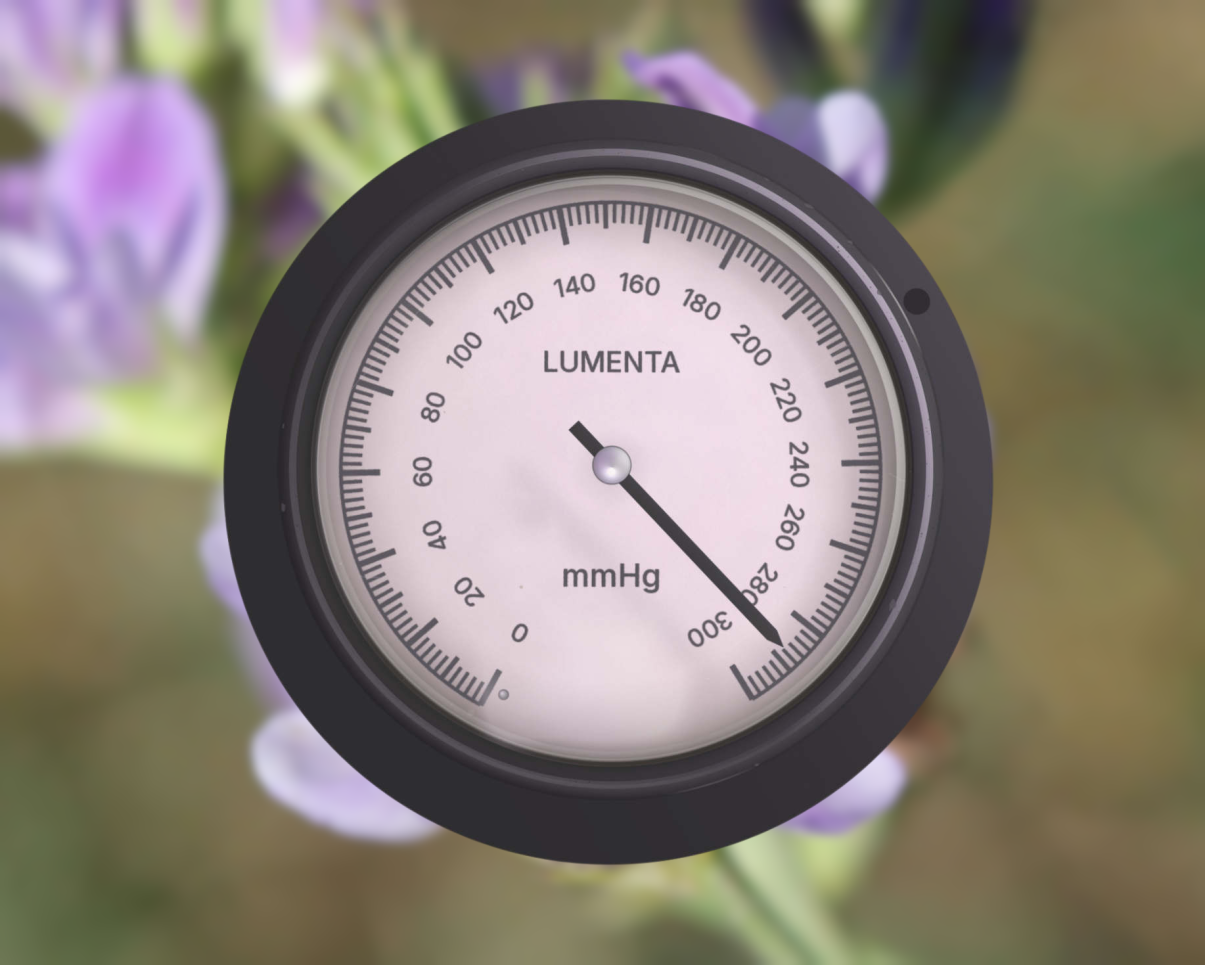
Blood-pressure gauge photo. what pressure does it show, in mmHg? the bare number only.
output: 288
